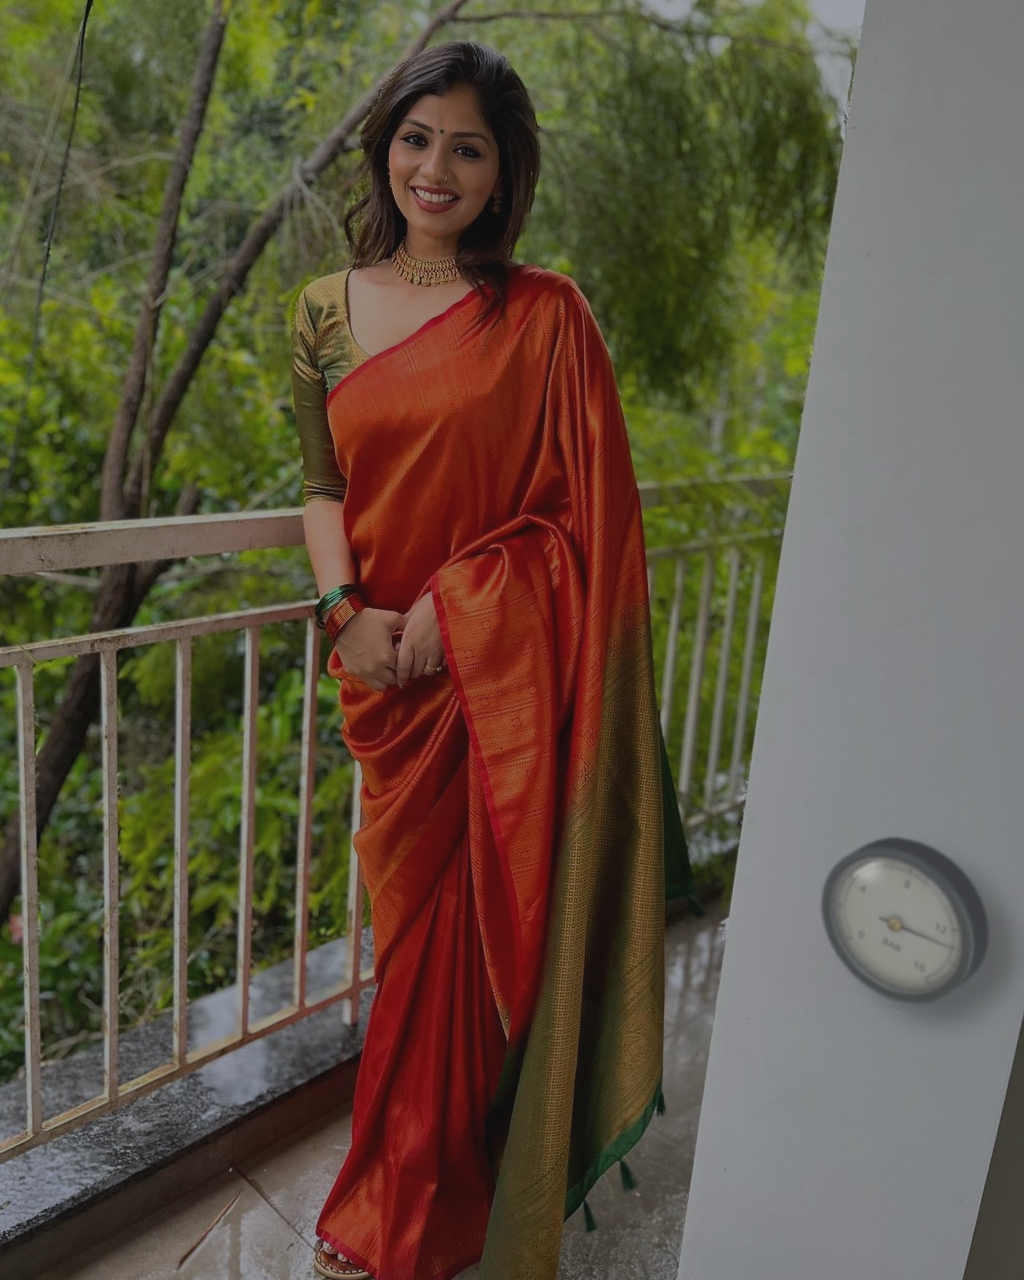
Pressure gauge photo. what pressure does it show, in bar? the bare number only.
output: 13
